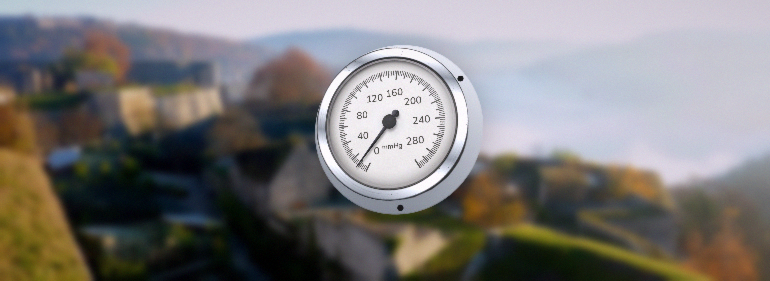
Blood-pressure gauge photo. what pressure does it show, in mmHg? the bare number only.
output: 10
